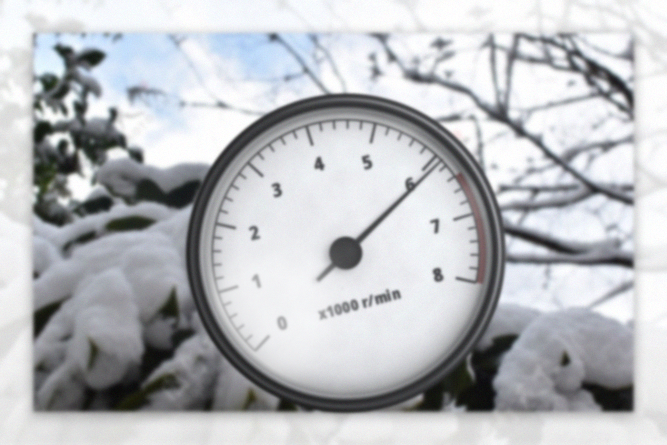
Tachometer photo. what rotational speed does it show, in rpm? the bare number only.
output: 6100
